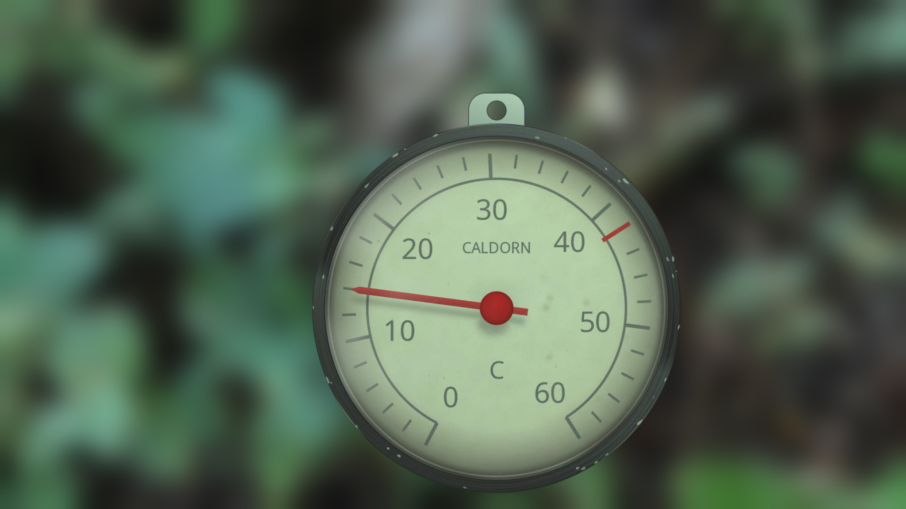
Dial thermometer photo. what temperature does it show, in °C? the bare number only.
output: 14
